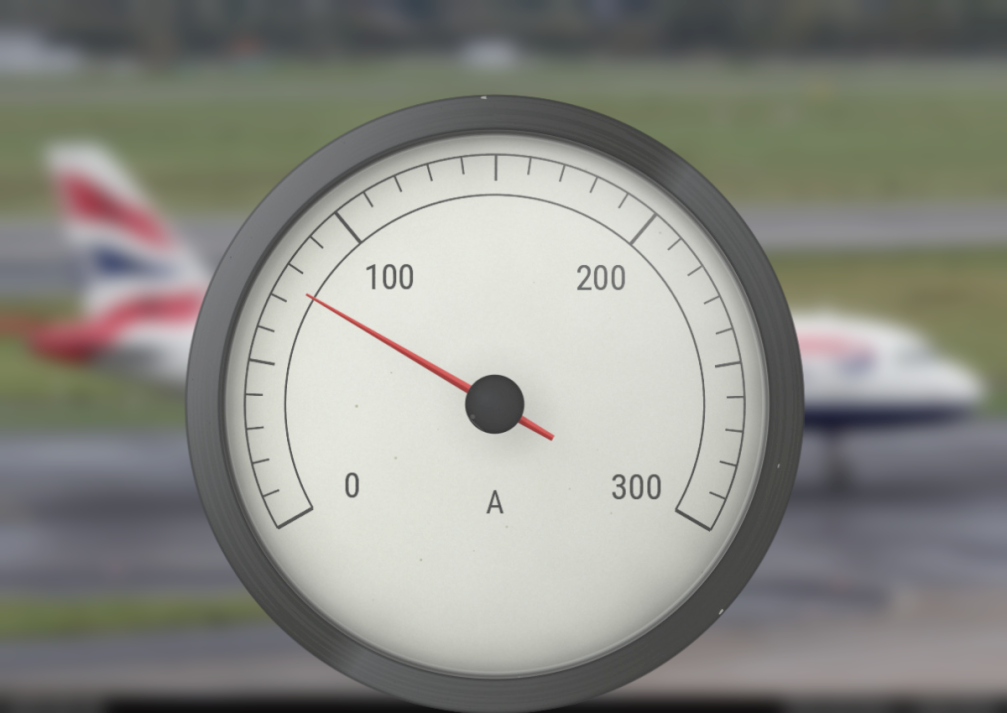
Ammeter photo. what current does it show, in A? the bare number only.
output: 75
